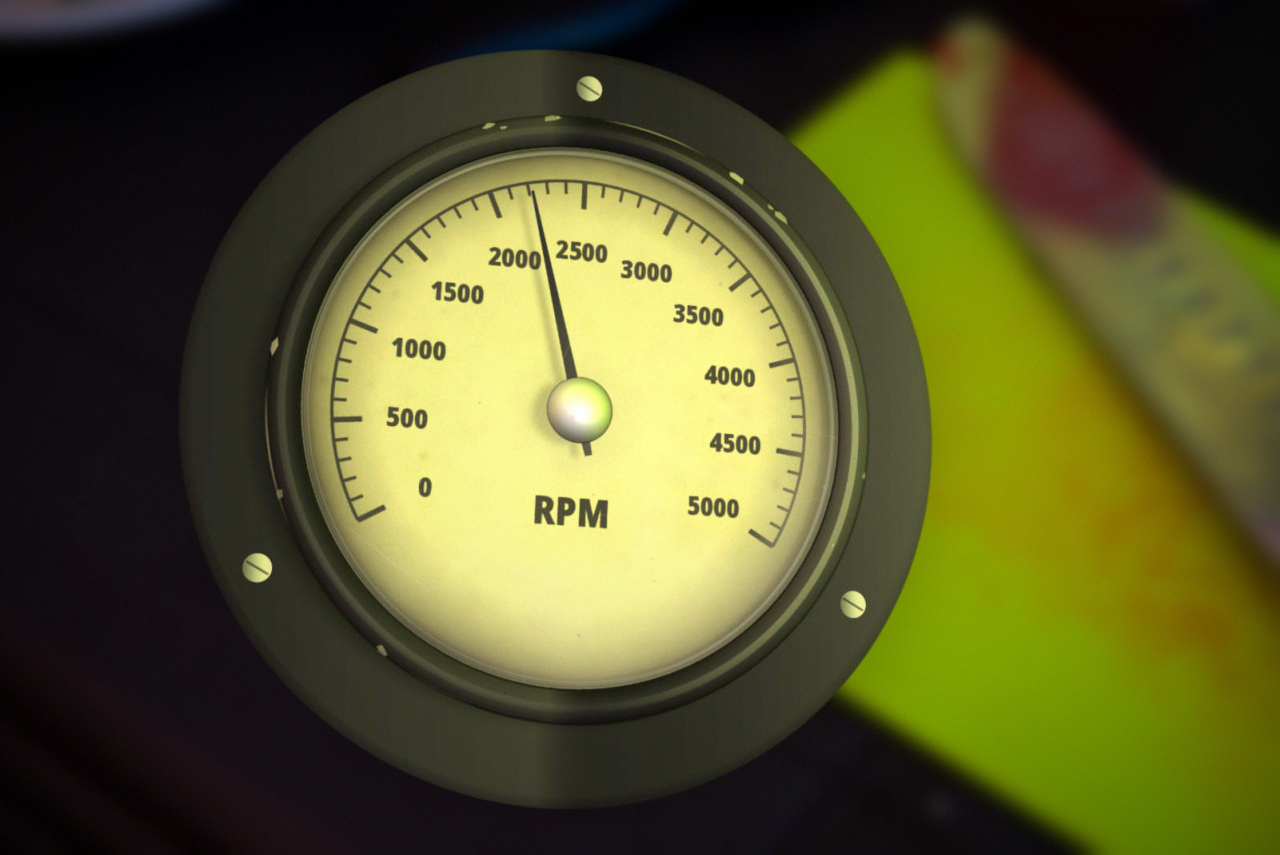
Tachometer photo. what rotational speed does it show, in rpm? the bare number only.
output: 2200
